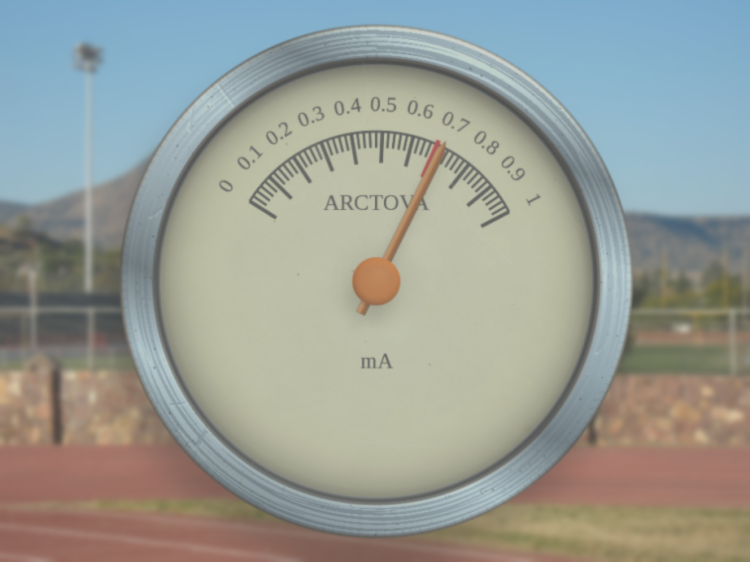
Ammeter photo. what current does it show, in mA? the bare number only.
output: 0.7
